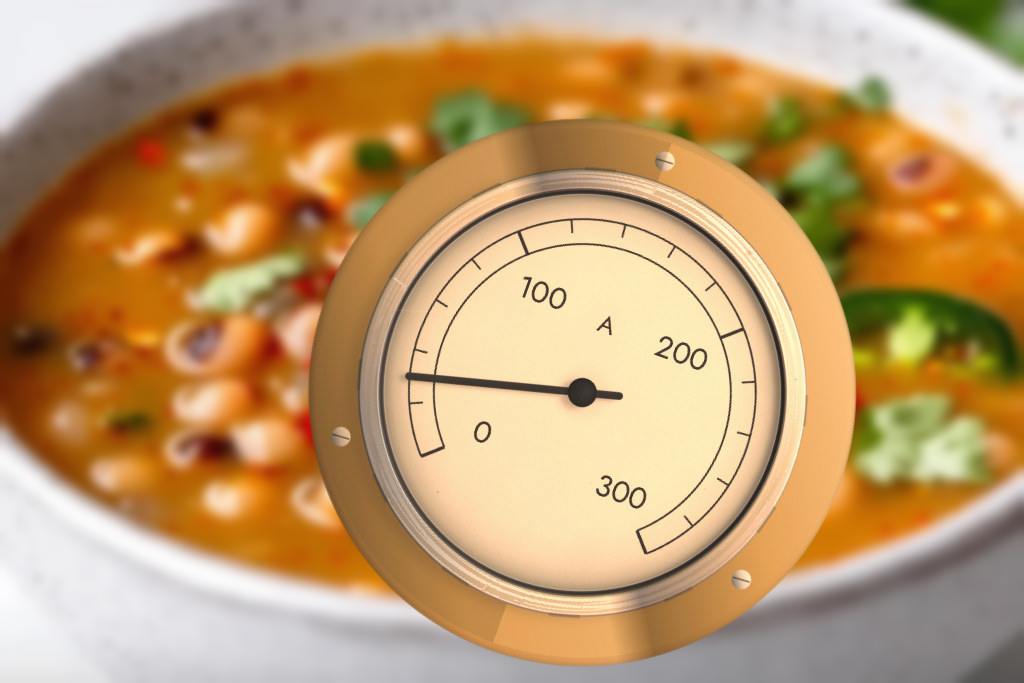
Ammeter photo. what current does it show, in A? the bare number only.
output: 30
